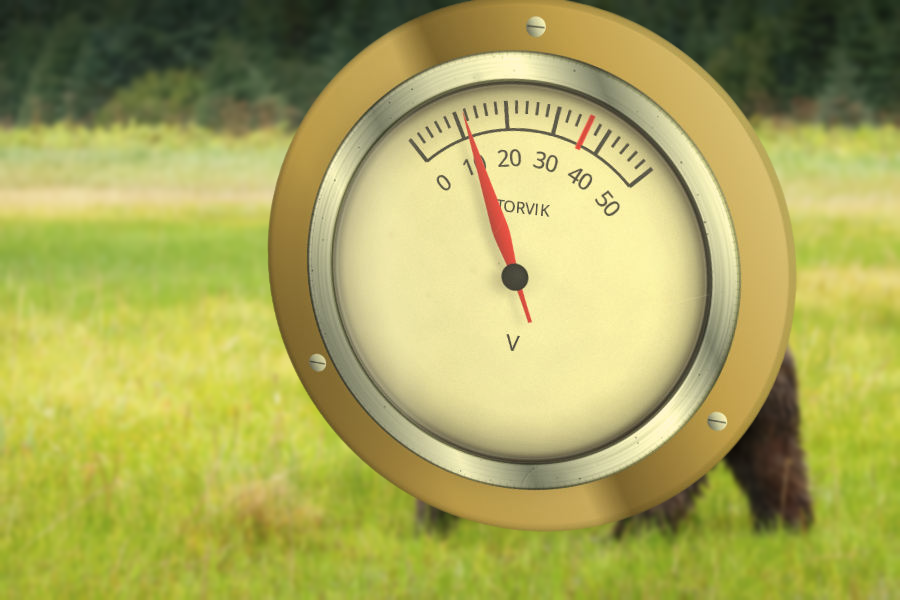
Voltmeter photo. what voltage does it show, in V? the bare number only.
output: 12
